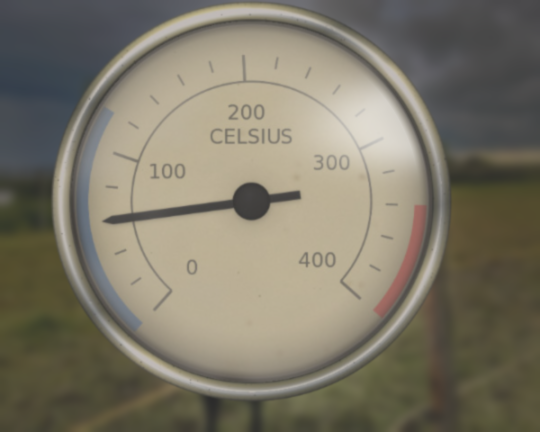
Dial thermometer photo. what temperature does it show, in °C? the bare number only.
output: 60
